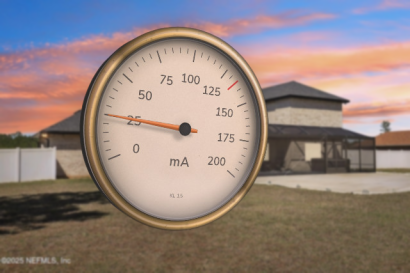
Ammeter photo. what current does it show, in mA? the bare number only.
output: 25
